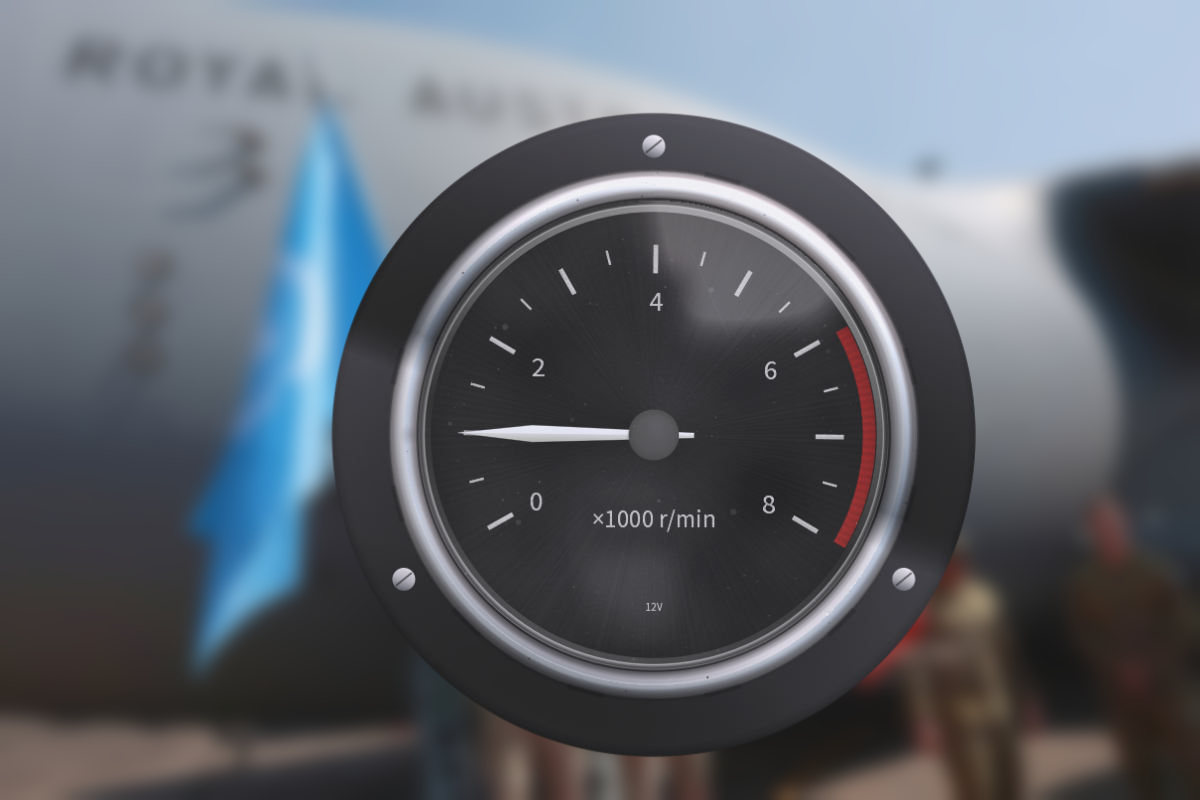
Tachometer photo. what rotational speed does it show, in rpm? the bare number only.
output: 1000
